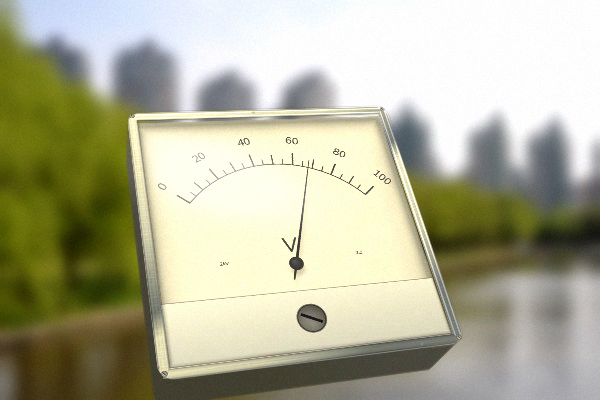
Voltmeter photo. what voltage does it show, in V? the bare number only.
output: 67.5
